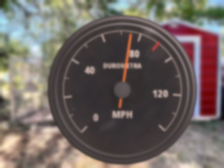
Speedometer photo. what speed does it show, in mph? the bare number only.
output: 75
